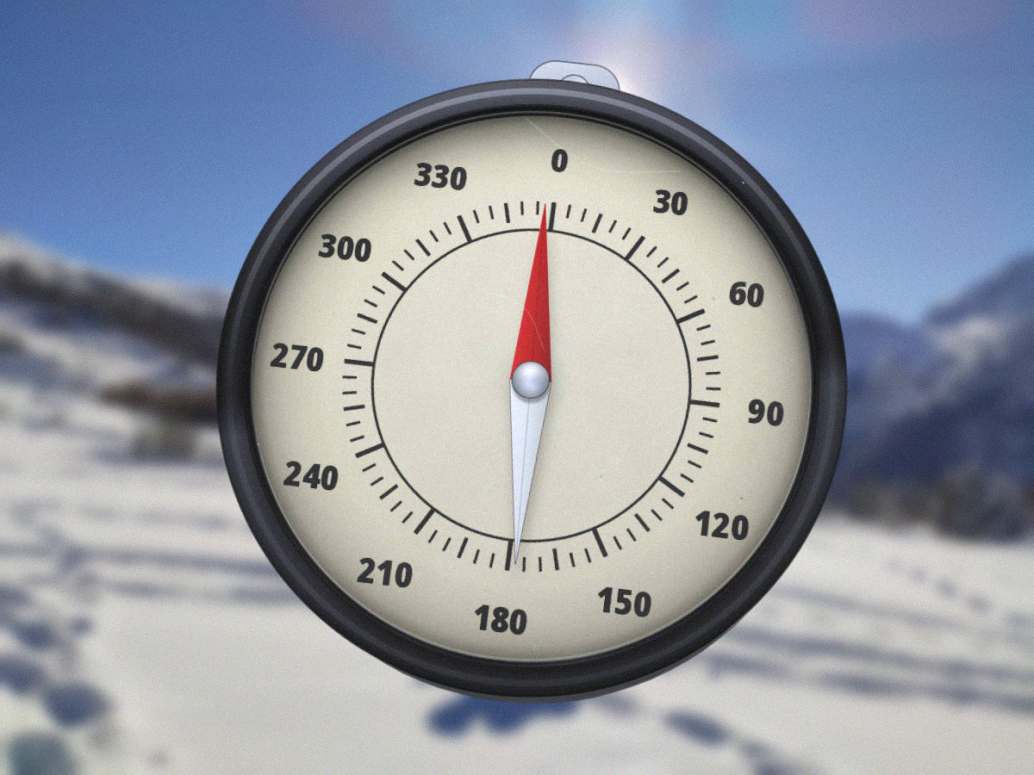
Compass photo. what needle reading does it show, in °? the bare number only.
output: 357.5
